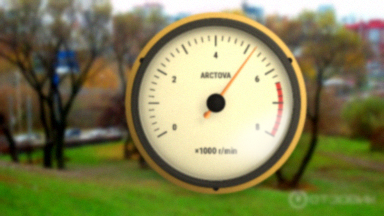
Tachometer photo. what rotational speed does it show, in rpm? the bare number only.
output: 5200
